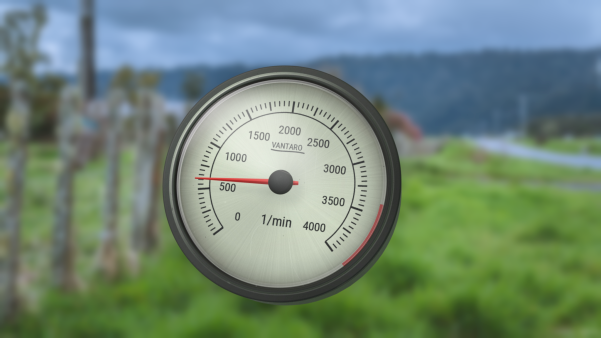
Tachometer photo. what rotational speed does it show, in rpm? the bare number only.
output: 600
